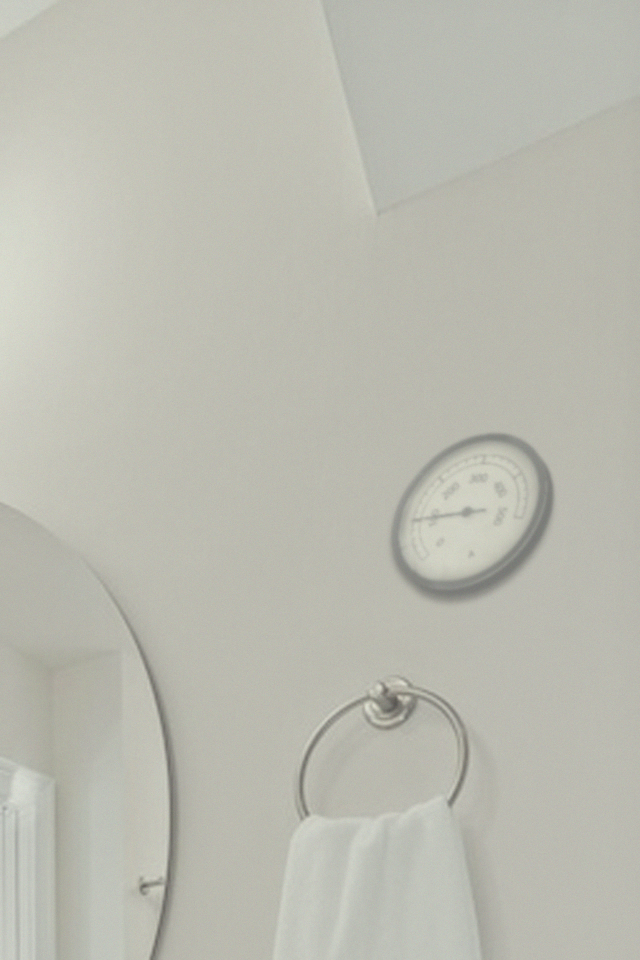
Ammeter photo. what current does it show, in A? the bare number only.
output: 100
